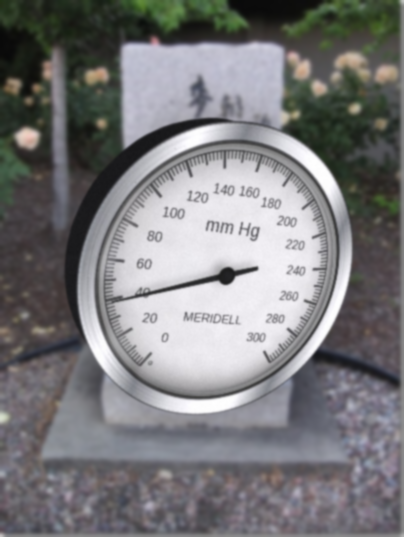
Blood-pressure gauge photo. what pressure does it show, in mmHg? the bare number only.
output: 40
